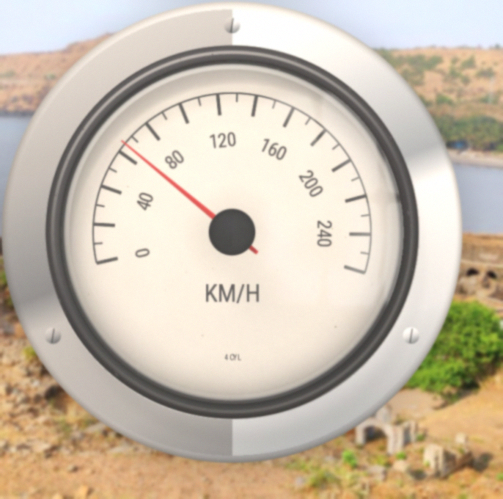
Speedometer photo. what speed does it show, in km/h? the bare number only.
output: 65
